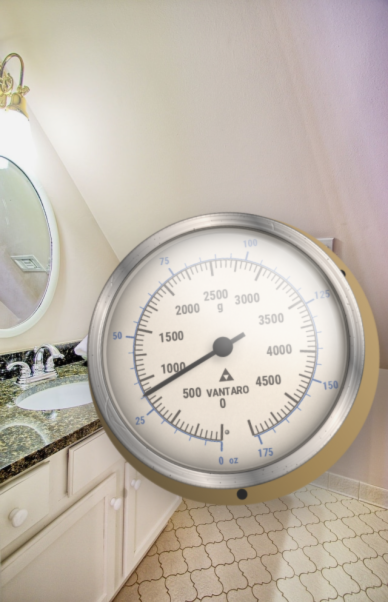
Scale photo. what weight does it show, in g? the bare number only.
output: 850
